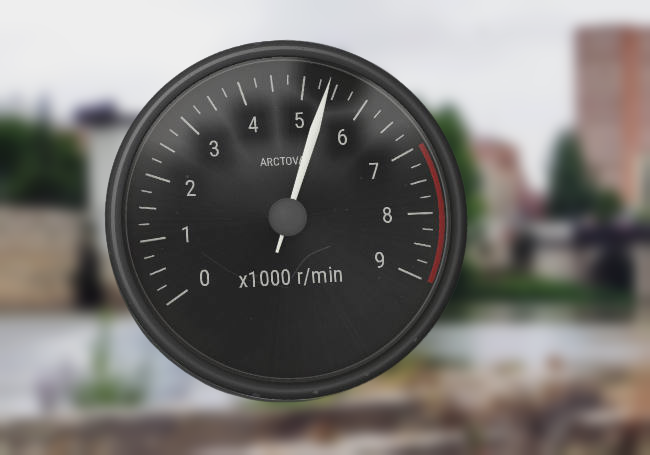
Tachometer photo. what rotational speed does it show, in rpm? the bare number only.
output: 5375
